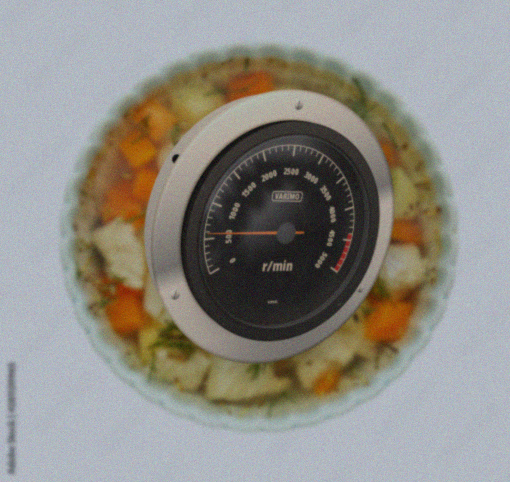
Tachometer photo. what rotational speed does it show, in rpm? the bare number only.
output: 600
